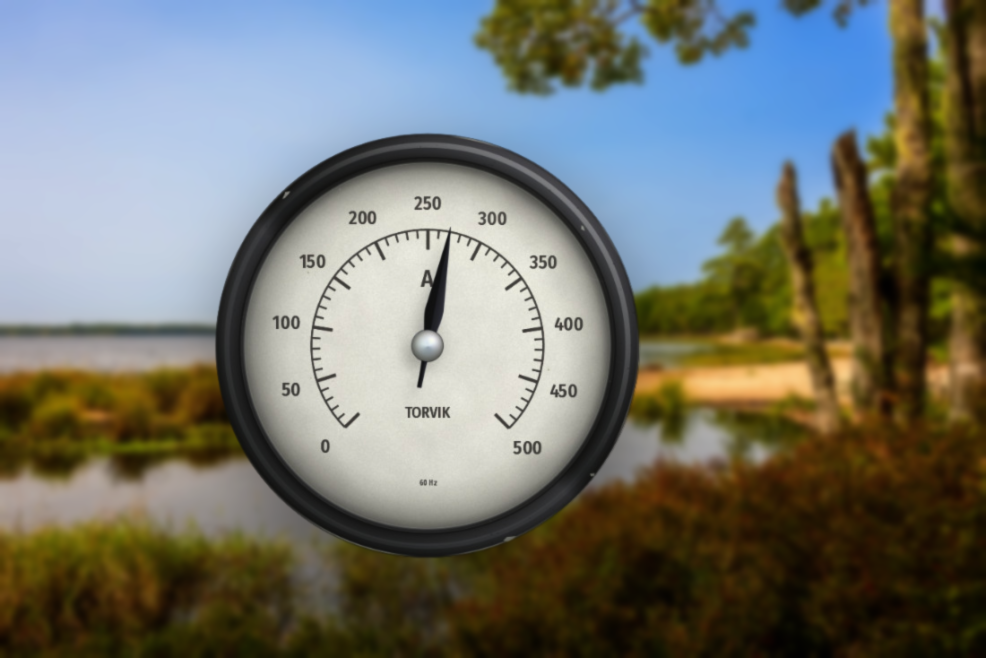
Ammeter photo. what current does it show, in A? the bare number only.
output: 270
